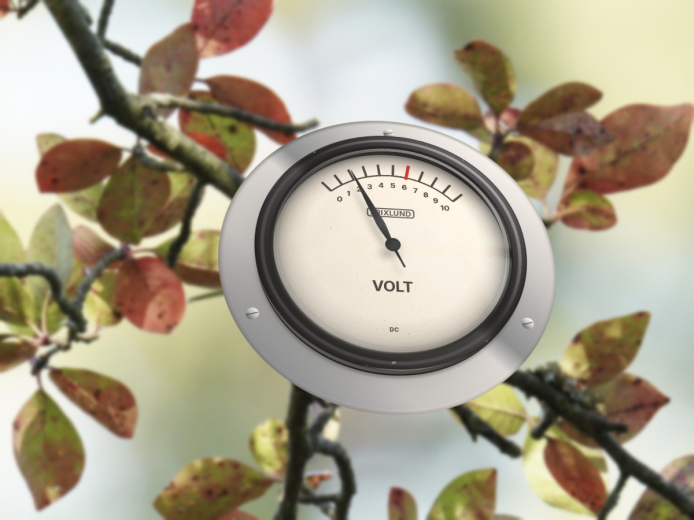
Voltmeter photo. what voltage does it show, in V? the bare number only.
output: 2
